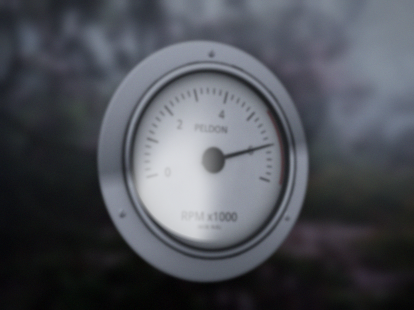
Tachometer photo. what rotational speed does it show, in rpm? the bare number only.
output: 6000
